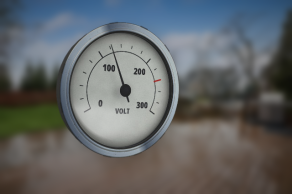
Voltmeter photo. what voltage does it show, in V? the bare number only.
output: 120
